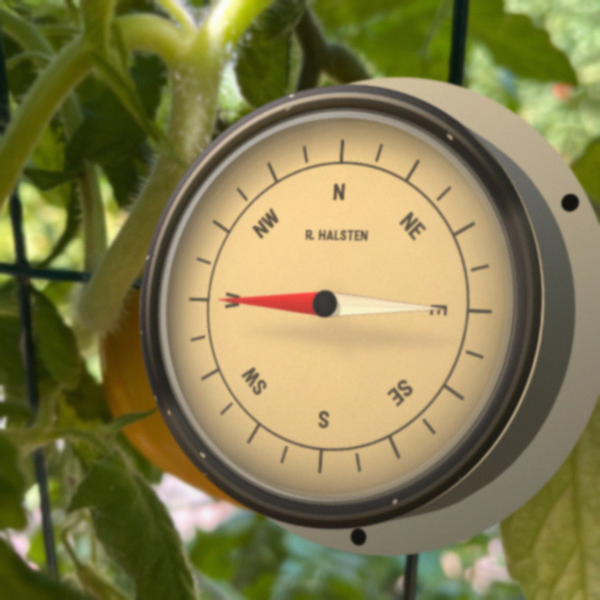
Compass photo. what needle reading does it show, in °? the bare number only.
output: 270
